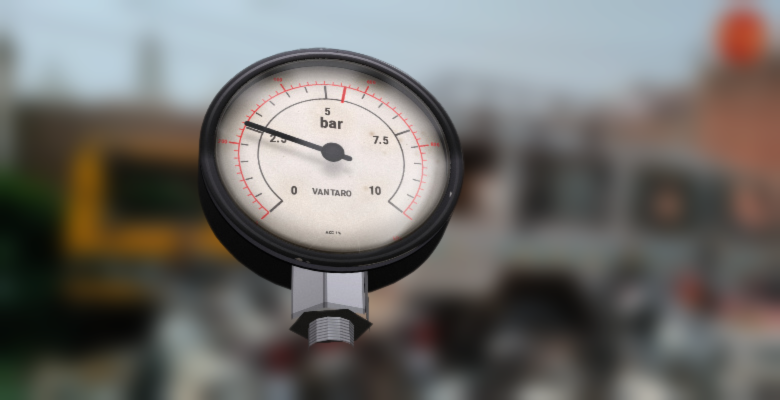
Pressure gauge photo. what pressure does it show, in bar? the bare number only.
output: 2.5
